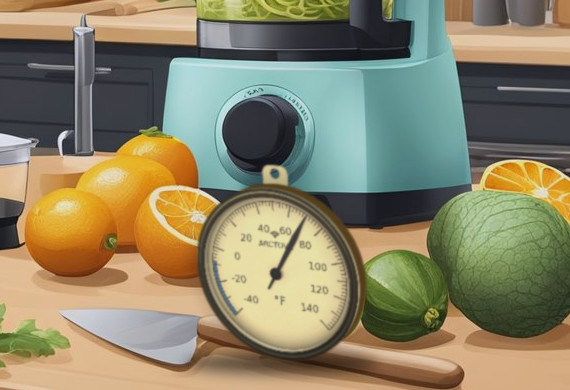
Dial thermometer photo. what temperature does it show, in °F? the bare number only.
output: 70
